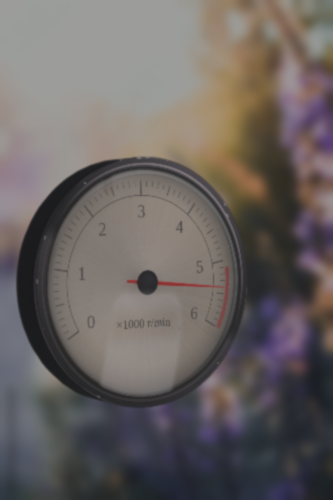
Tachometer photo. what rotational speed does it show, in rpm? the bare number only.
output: 5400
